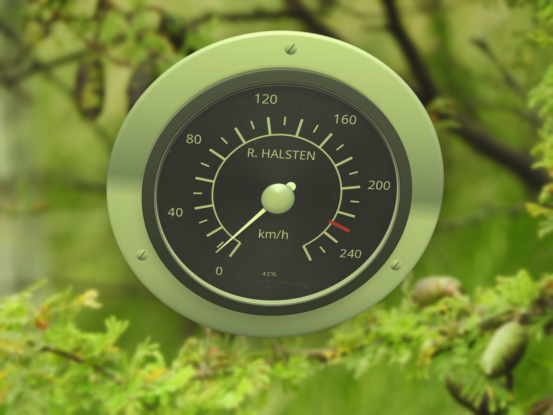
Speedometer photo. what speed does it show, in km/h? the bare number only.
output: 10
